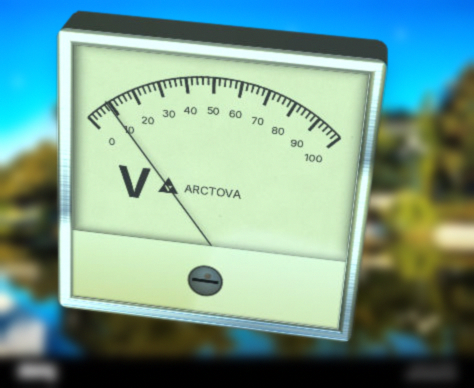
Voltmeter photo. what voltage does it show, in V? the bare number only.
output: 10
